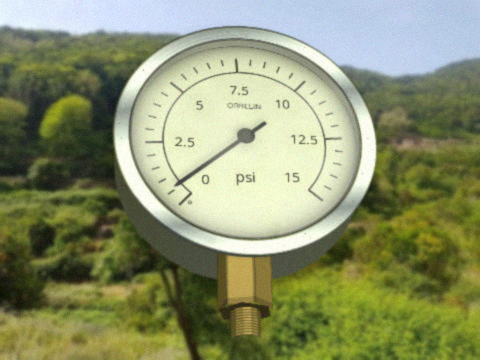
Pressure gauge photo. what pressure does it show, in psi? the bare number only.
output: 0.5
